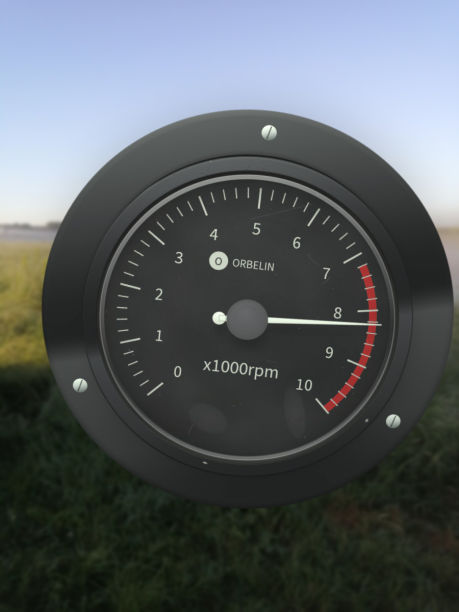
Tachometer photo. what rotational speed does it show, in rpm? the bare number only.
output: 8200
